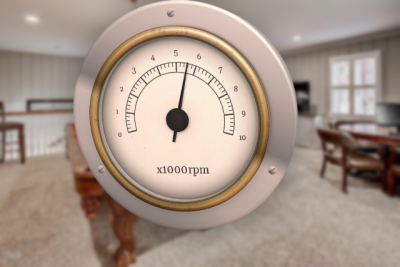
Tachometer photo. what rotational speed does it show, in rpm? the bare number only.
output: 5600
